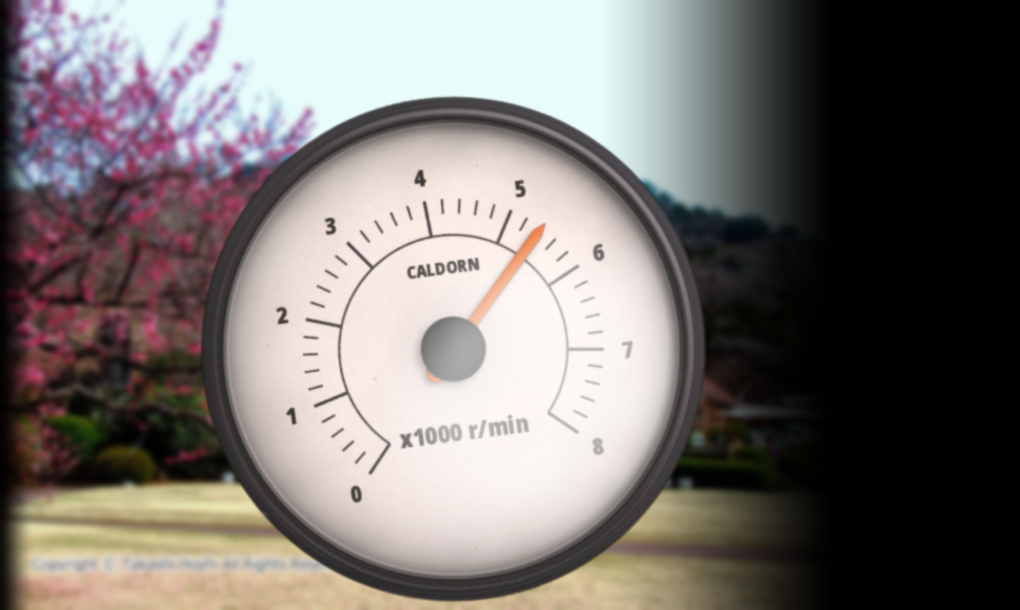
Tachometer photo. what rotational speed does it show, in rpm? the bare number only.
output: 5400
